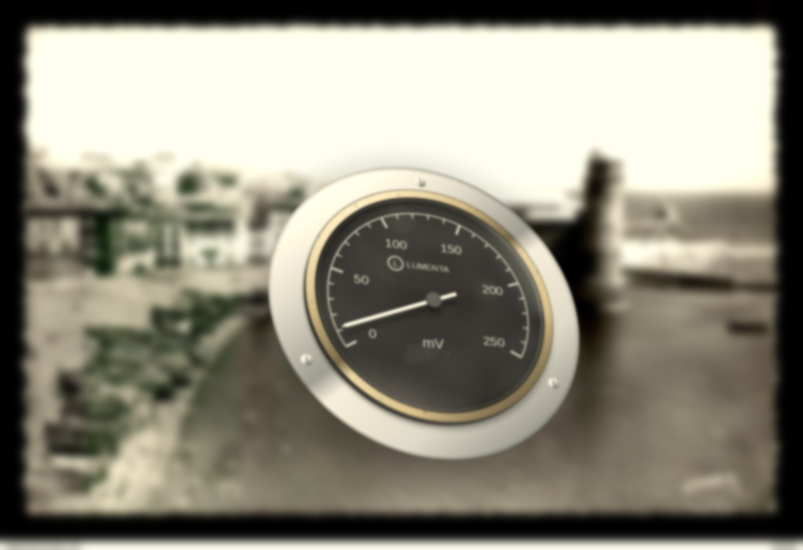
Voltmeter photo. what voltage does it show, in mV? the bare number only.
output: 10
